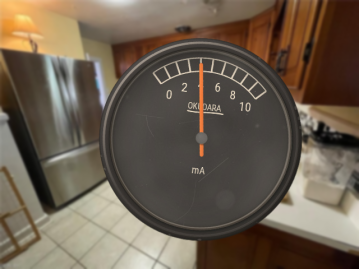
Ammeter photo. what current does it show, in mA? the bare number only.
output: 4
